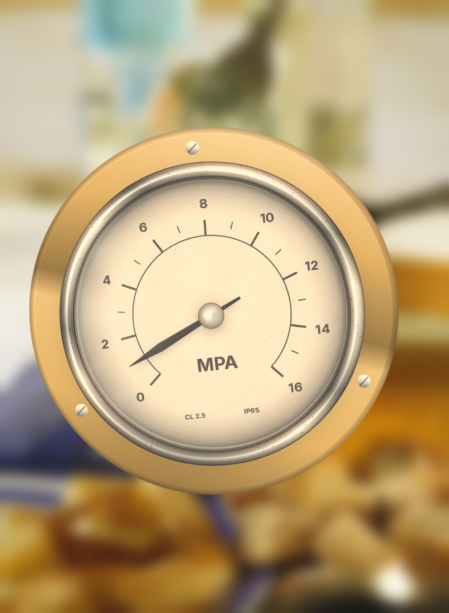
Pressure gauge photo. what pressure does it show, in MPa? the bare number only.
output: 1
